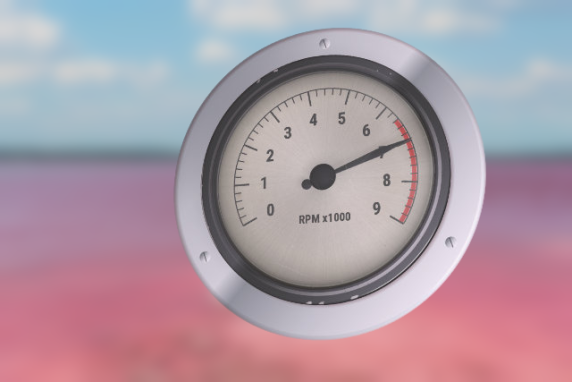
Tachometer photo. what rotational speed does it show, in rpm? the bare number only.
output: 7000
